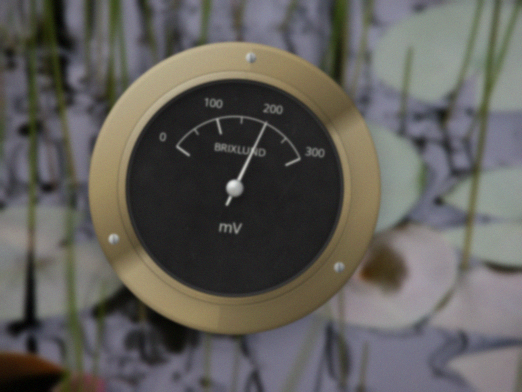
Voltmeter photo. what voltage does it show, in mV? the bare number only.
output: 200
